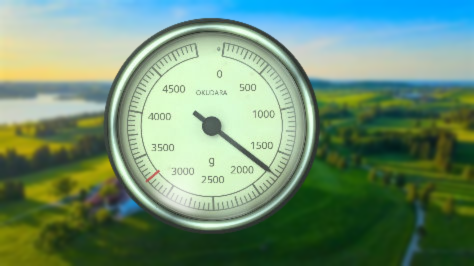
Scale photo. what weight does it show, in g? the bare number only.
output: 1750
